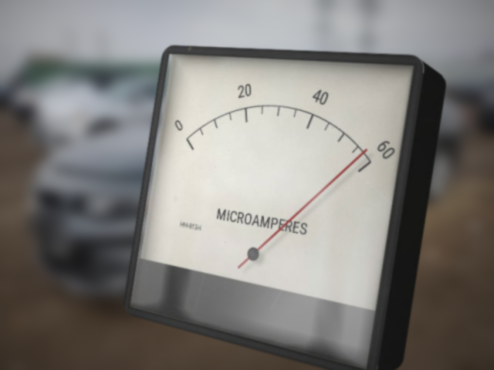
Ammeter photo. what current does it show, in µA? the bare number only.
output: 57.5
